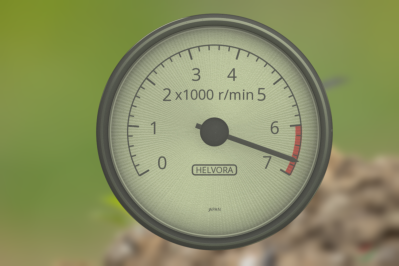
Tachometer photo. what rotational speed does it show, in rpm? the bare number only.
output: 6700
